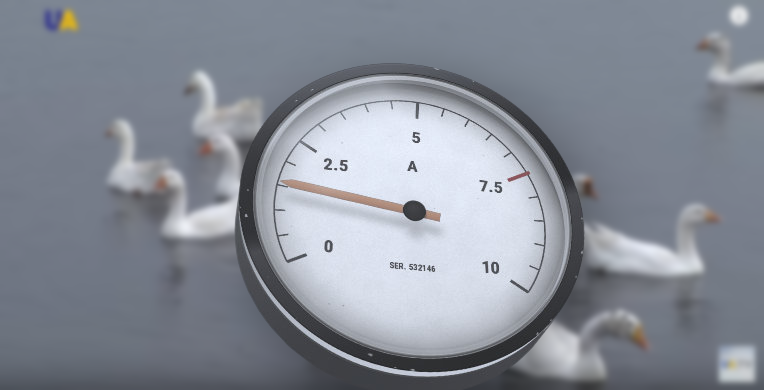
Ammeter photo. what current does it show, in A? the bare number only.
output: 1.5
